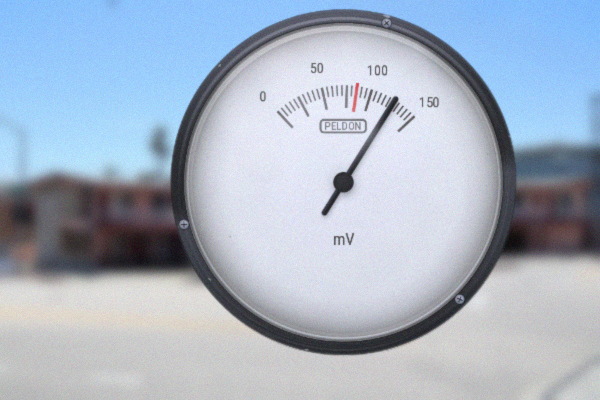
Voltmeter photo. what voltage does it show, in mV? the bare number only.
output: 125
